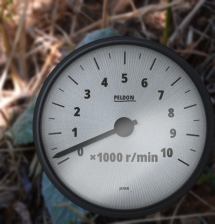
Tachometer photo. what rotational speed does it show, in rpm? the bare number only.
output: 250
